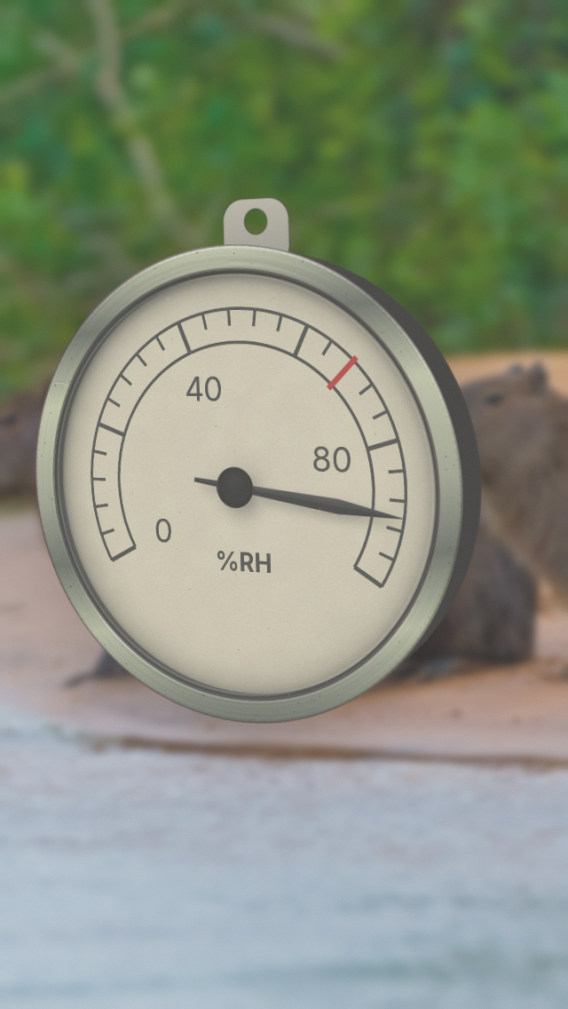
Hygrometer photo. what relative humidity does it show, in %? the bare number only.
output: 90
